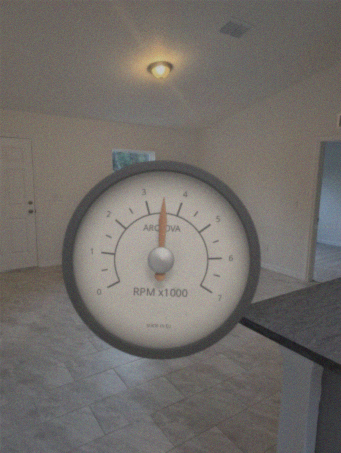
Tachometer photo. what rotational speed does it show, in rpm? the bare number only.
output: 3500
